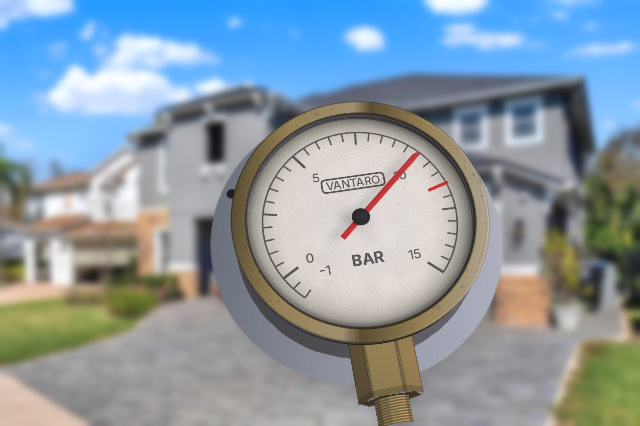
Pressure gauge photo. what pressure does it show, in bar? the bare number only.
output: 10
